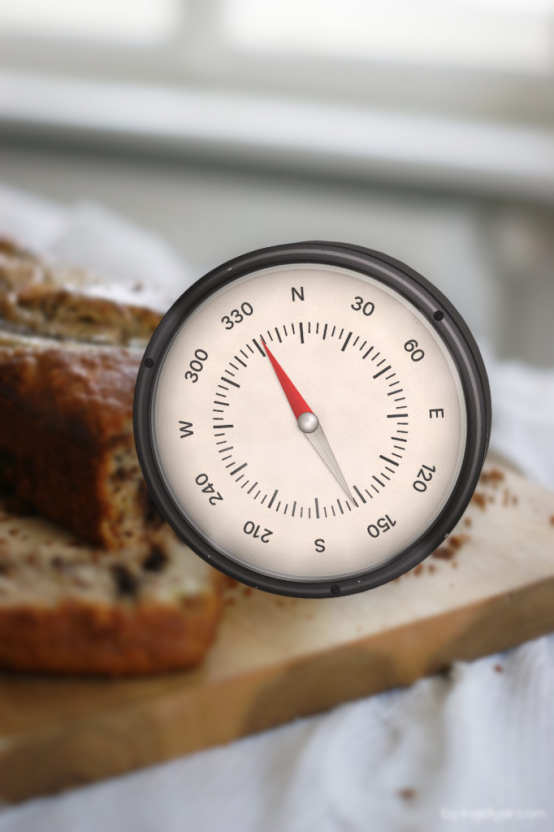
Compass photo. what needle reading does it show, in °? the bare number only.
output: 335
